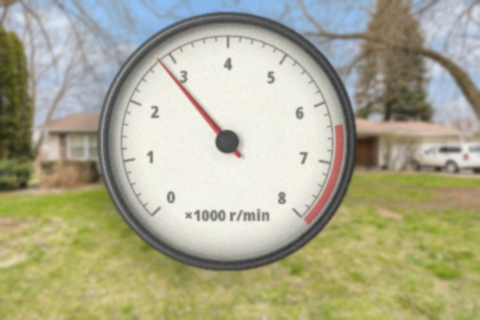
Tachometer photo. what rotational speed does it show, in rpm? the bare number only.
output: 2800
